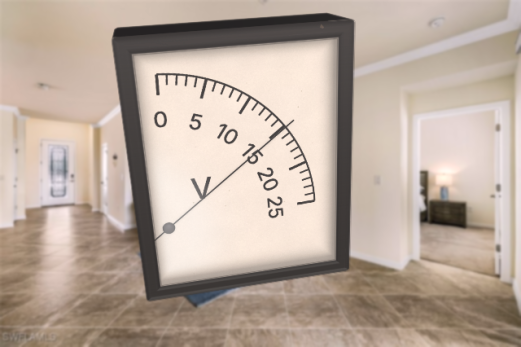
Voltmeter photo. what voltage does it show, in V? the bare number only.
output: 15
